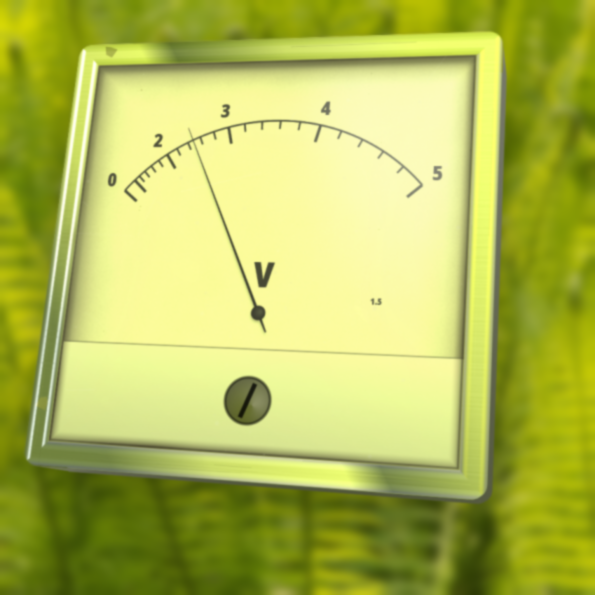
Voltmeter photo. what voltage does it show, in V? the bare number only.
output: 2.5
